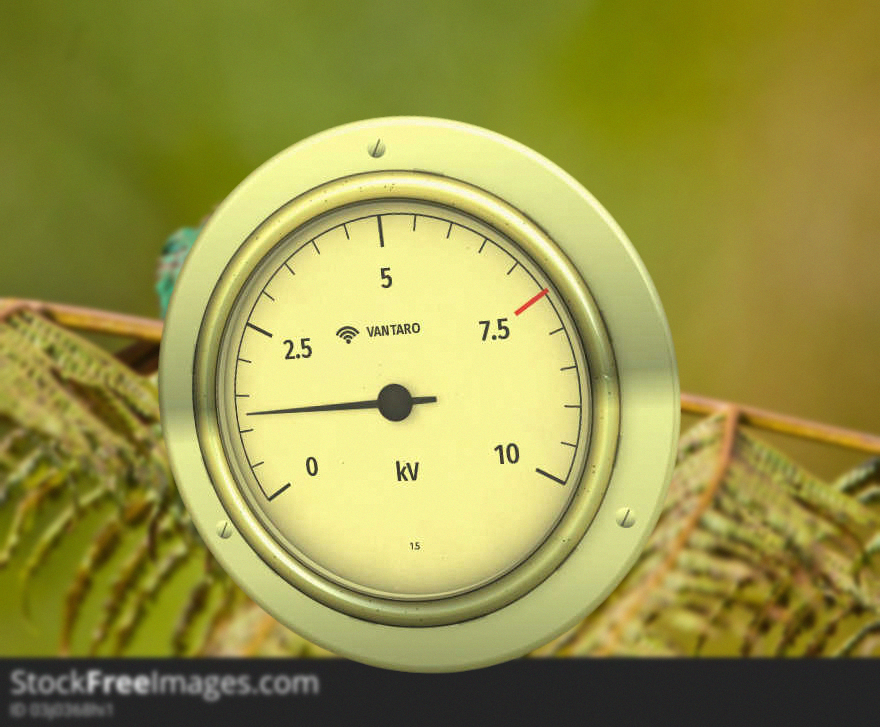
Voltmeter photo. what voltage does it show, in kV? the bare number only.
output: 1.25
